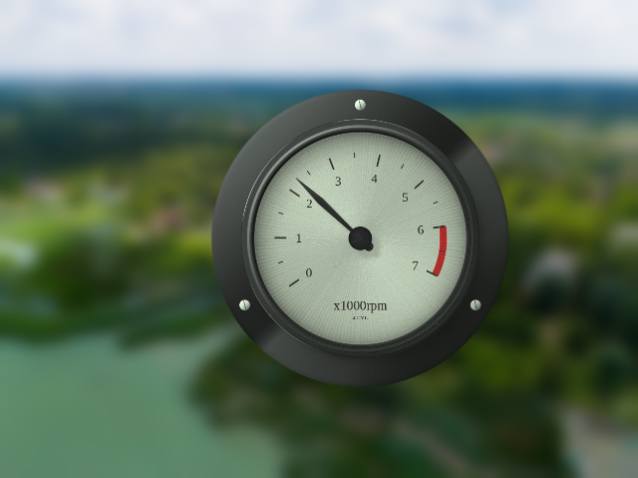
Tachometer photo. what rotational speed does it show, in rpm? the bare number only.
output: 2250
